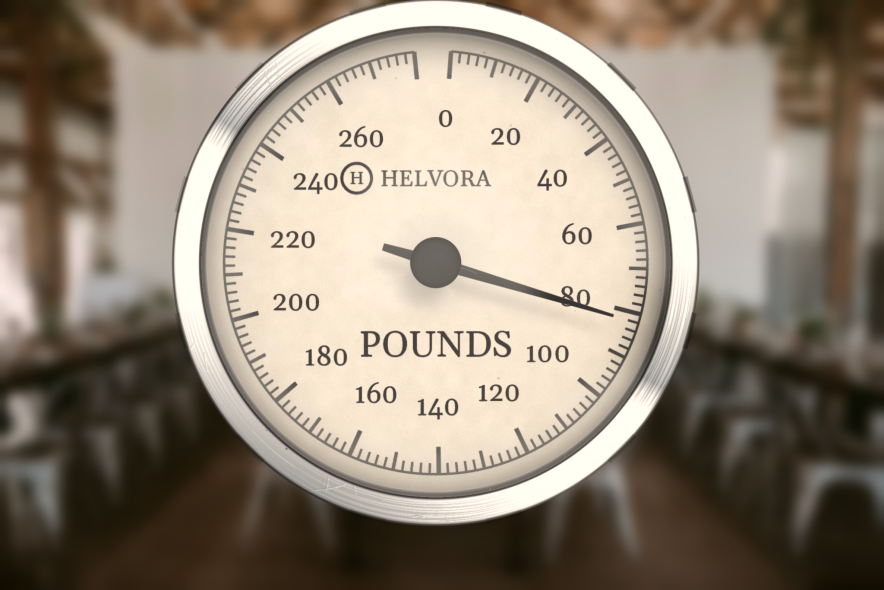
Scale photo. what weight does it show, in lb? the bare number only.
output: 82
